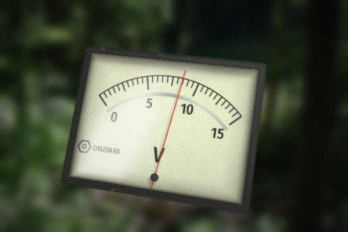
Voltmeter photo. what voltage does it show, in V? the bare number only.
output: 8.5
